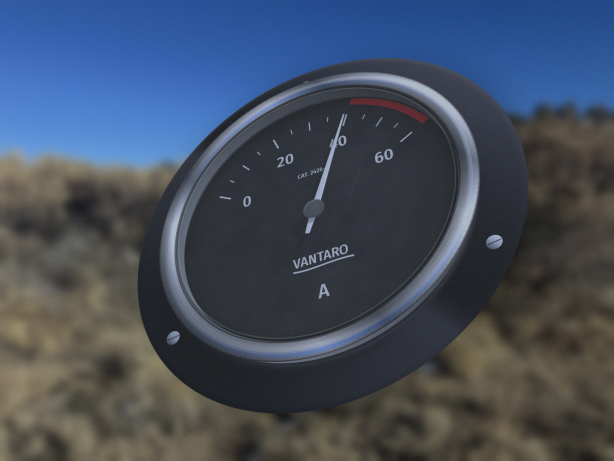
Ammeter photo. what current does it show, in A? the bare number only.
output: 40
